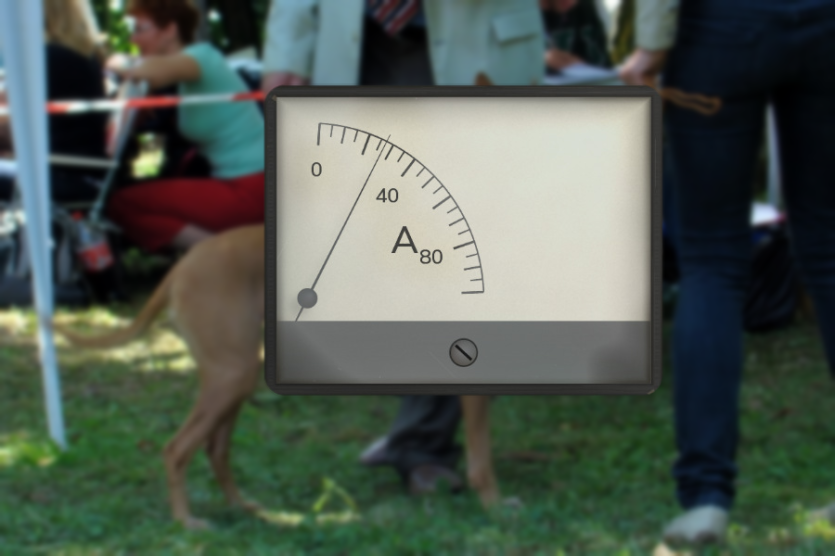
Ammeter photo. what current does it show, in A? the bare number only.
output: 27.5
